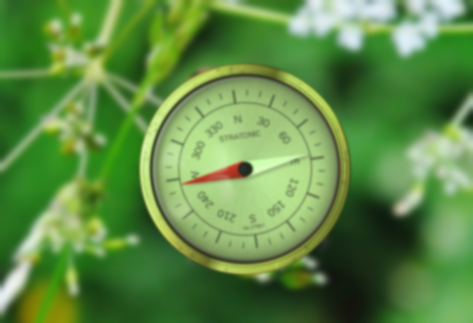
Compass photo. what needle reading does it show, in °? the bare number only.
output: 265
